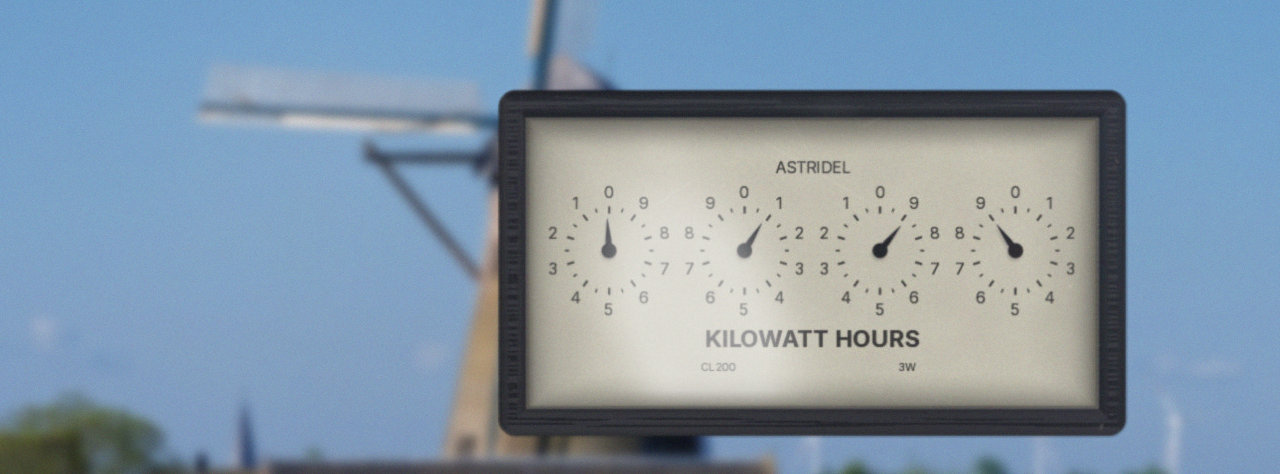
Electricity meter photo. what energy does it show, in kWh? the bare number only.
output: 89
